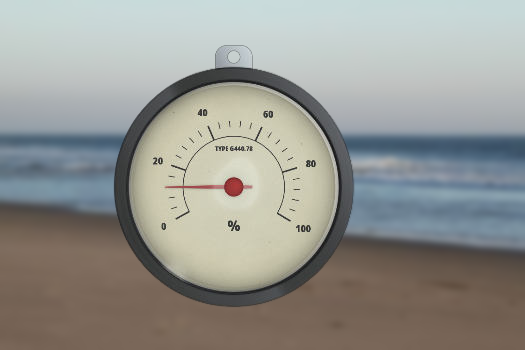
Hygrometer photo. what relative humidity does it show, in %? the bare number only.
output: 12
